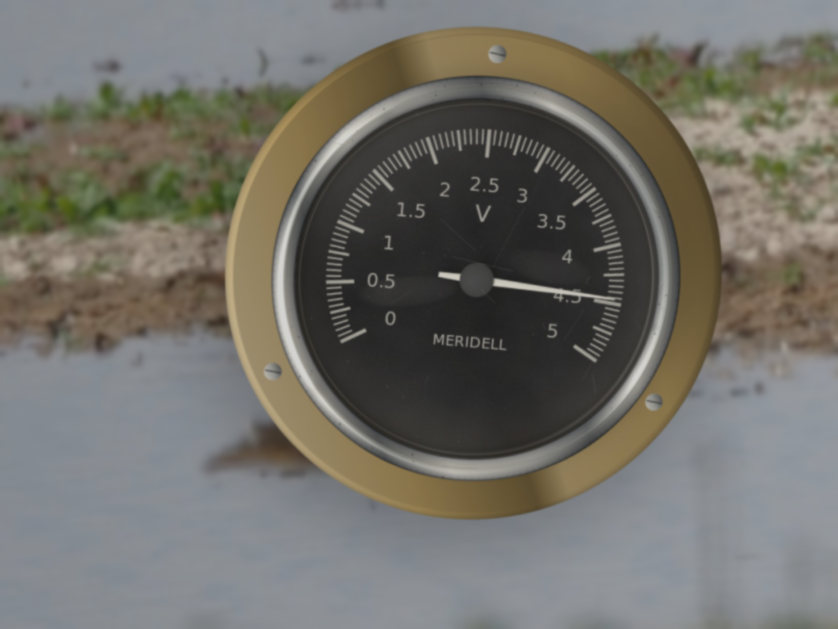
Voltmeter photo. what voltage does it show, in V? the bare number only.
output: 4.45
